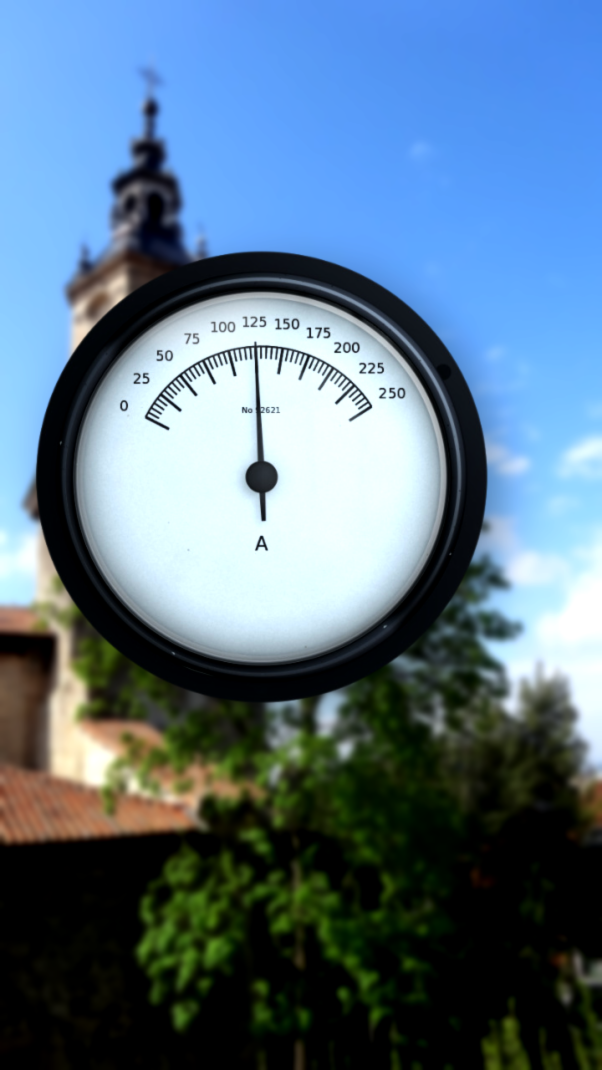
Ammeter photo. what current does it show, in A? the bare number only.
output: 125
